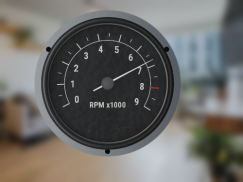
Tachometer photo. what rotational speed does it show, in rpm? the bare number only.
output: 6750
